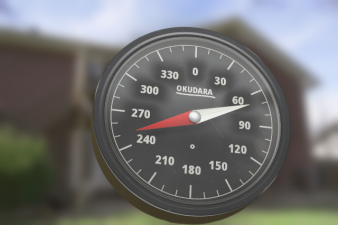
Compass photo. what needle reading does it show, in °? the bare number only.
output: 250
